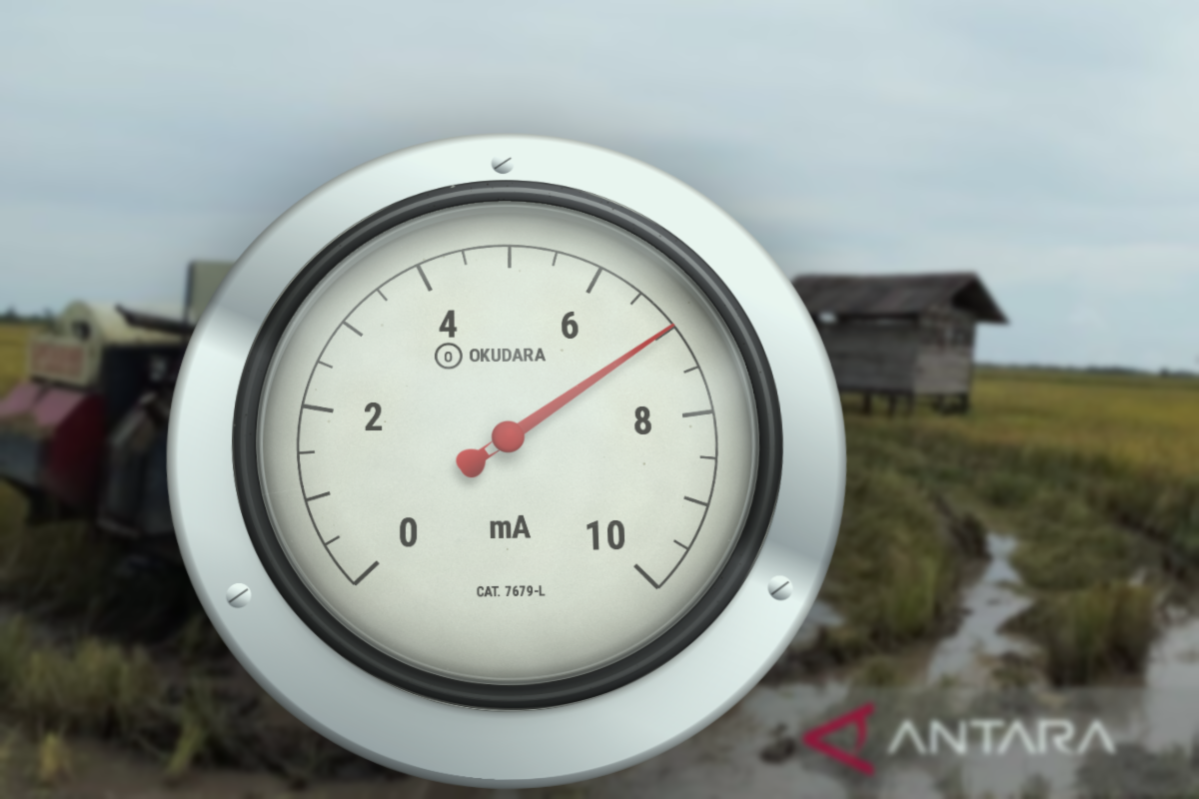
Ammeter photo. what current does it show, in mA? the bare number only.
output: 7
